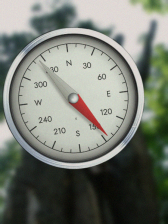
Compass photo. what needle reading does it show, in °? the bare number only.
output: 145
